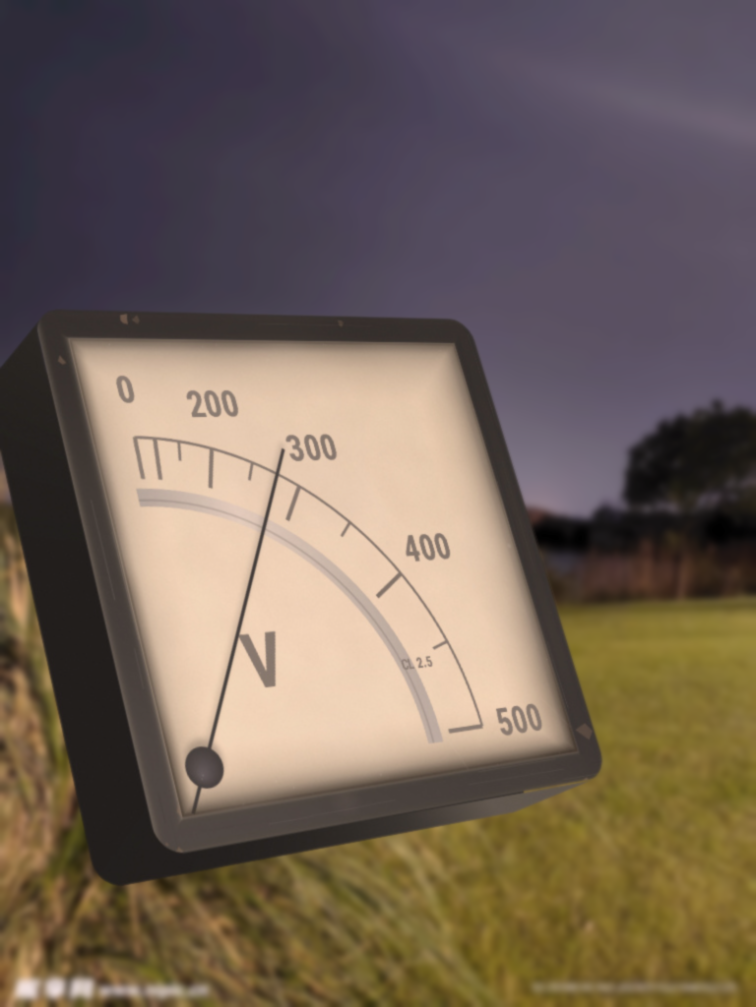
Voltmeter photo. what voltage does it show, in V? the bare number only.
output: 275
